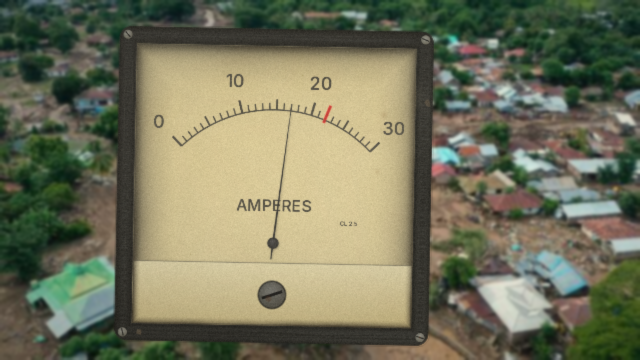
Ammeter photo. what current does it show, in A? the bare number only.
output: 17
